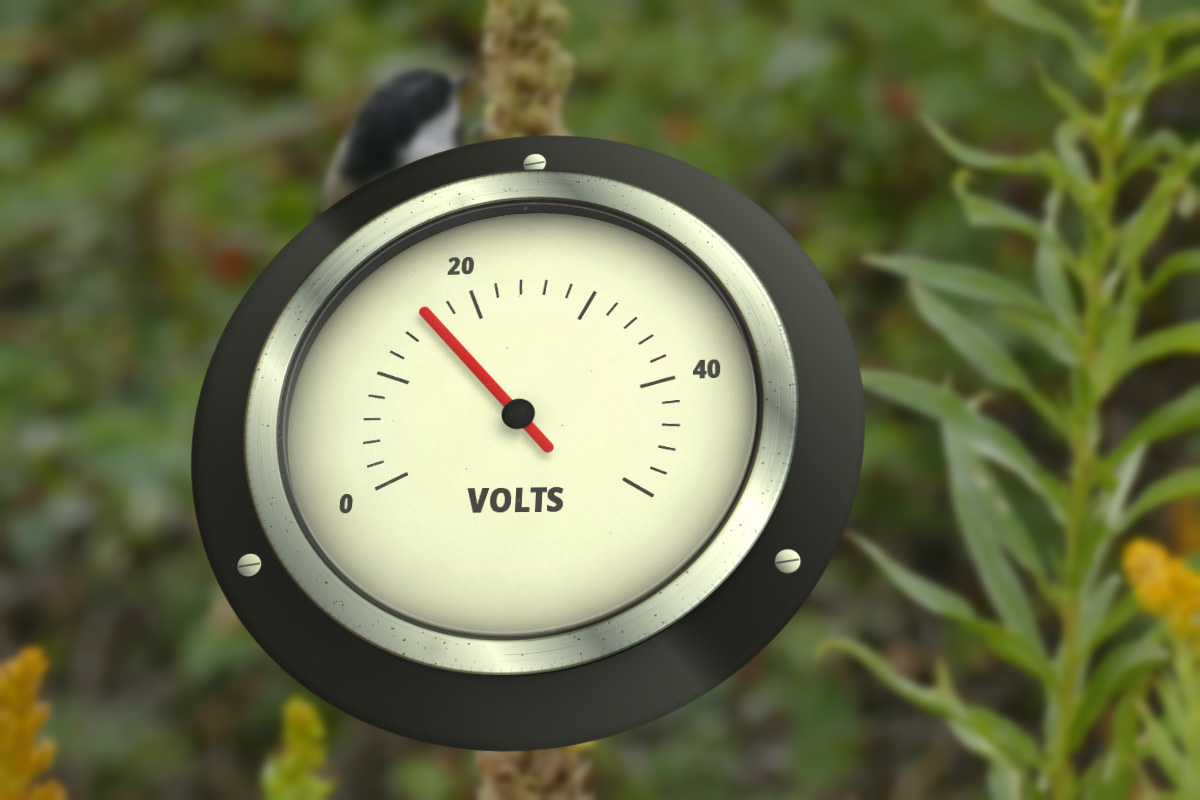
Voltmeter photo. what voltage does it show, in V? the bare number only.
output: 16
